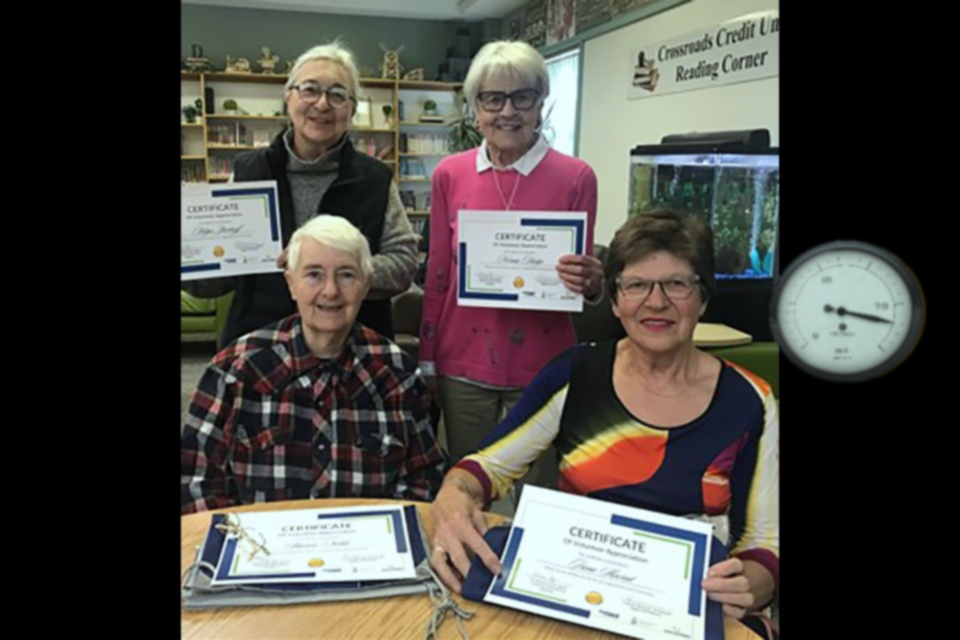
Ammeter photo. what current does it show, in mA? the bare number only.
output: 22
